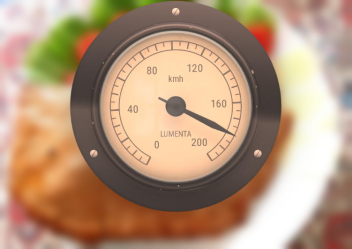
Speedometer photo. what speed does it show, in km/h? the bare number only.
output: 180
